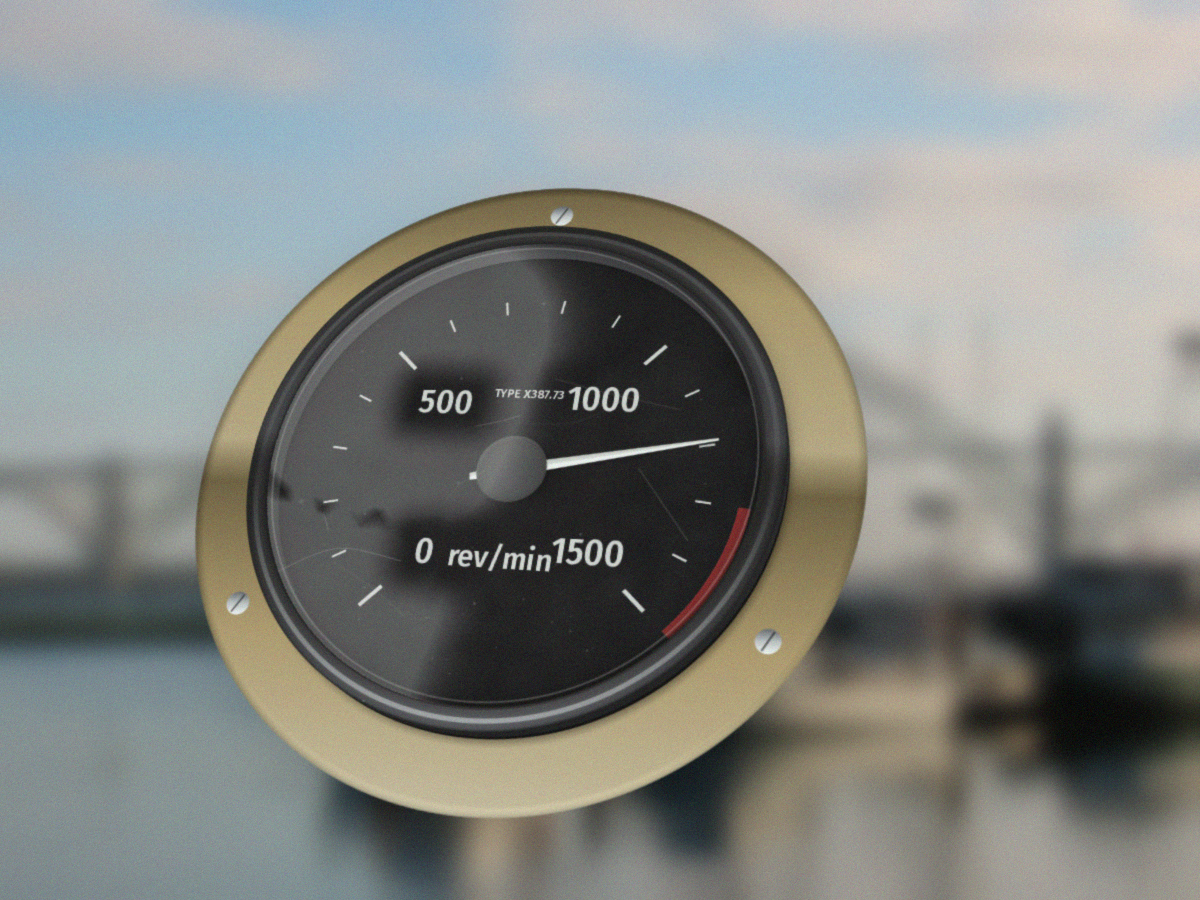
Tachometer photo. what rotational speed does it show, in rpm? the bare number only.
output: 1200
